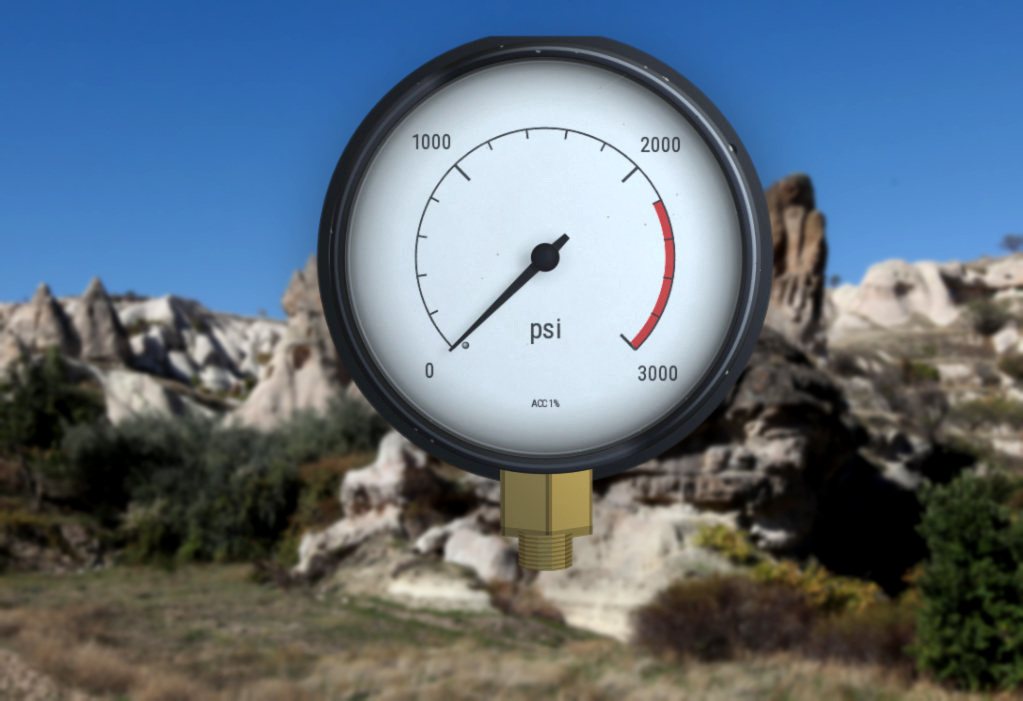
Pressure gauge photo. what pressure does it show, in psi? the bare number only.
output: 0
